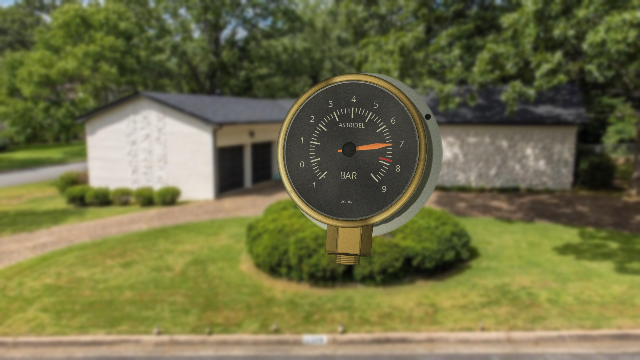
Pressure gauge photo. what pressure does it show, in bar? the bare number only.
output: 7
